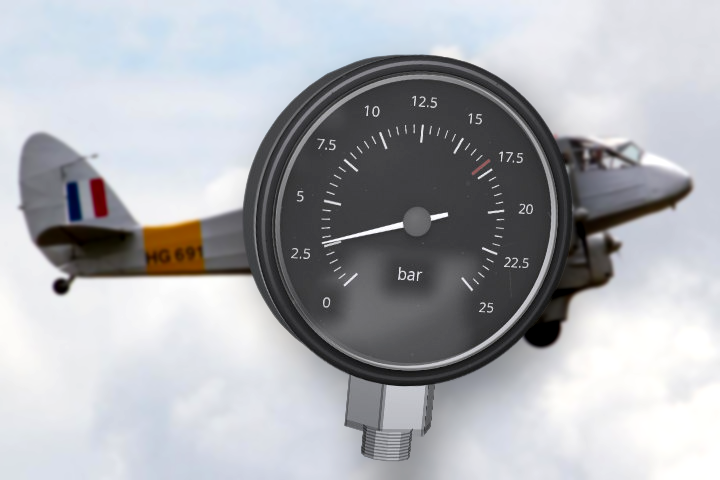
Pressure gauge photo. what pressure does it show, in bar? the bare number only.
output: 2.75
